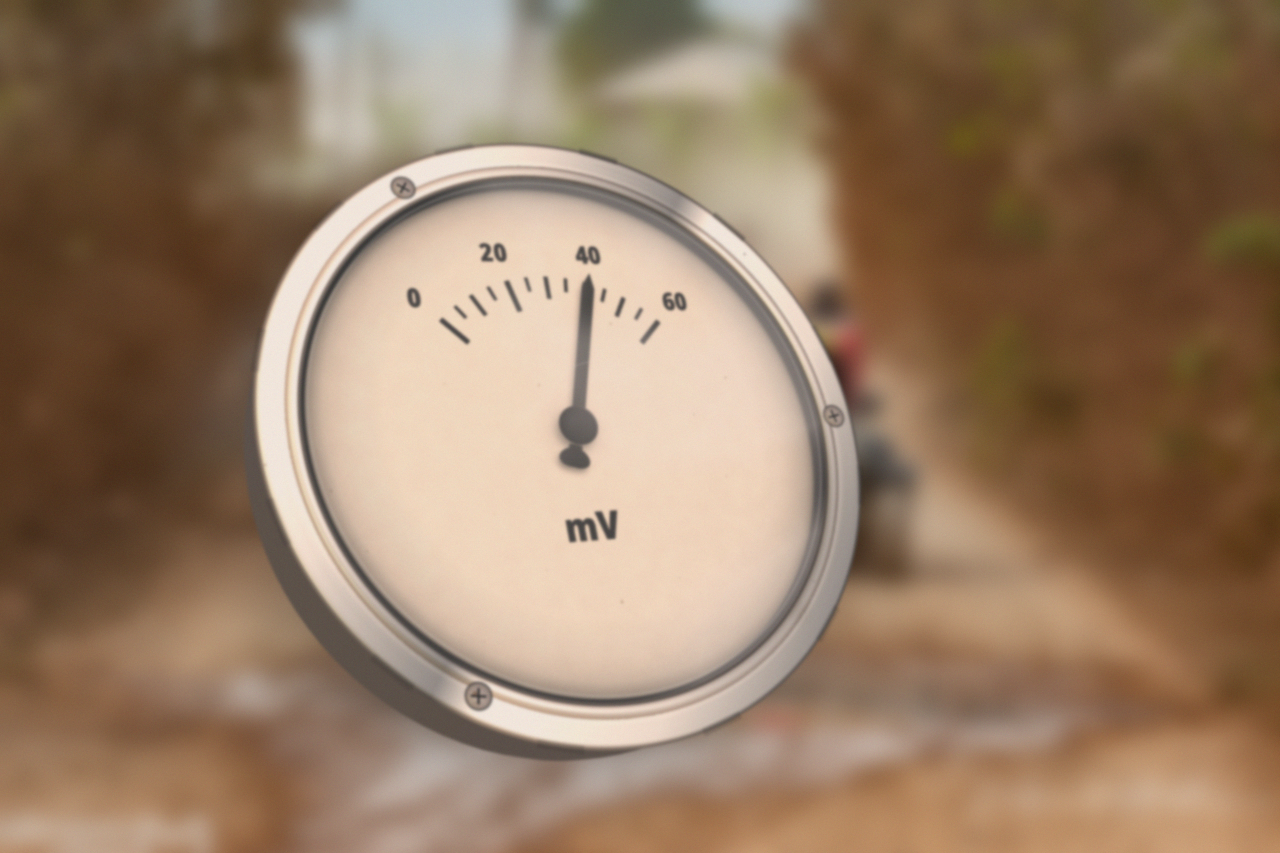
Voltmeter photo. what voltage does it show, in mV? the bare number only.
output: 40
